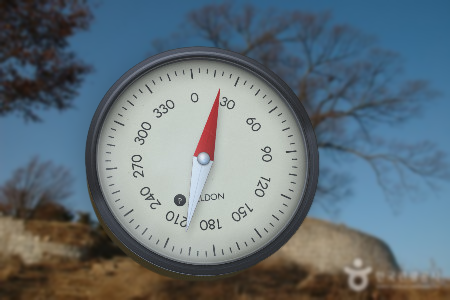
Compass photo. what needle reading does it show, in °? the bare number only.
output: 20
